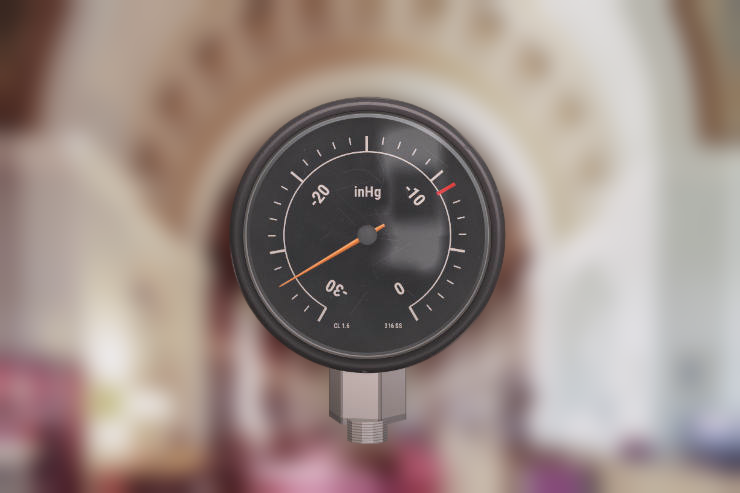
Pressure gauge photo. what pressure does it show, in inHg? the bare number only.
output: -27
